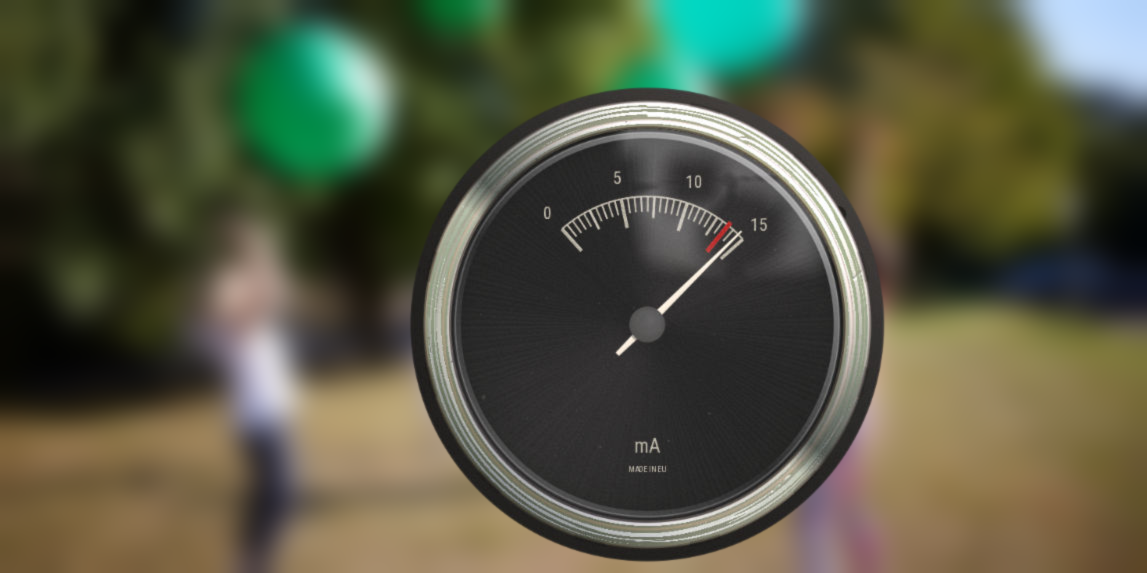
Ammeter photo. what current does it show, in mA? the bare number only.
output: 14.5
